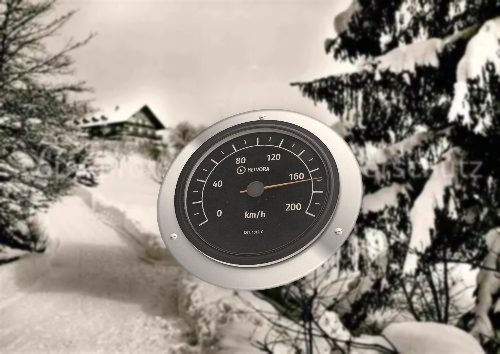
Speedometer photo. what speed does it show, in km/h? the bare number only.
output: 170
